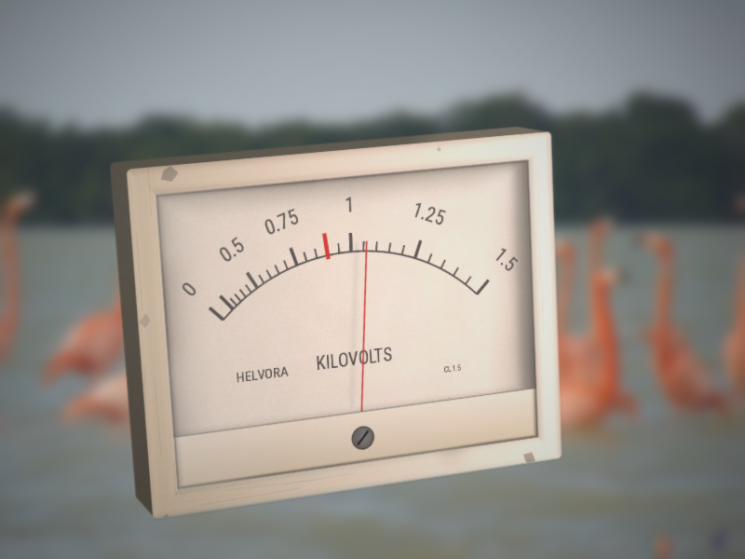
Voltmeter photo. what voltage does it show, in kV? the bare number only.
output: 1.05
